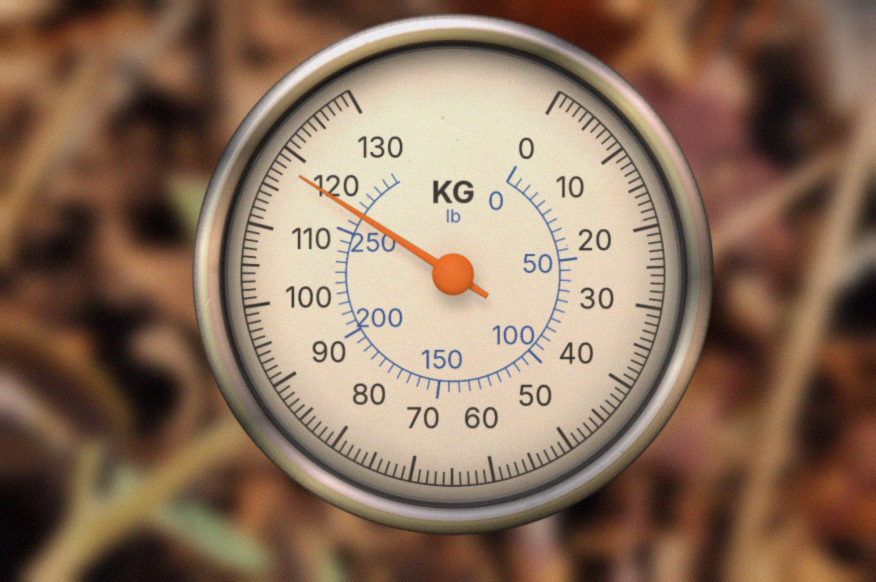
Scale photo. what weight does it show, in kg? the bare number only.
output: 118
